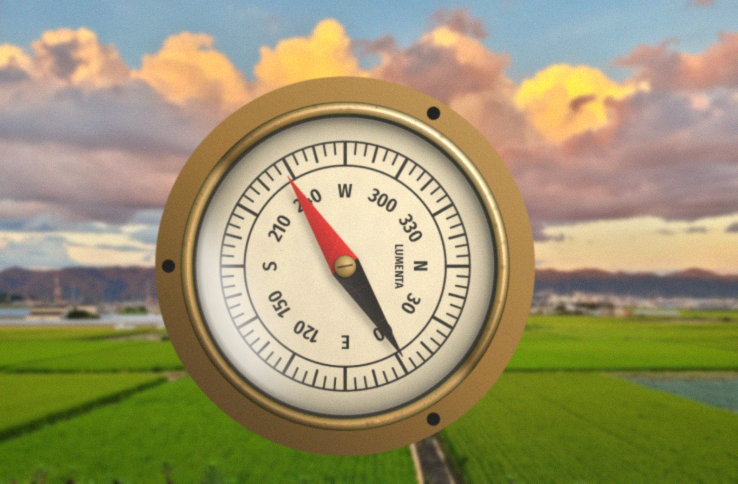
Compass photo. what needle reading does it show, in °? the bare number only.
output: 237.5
